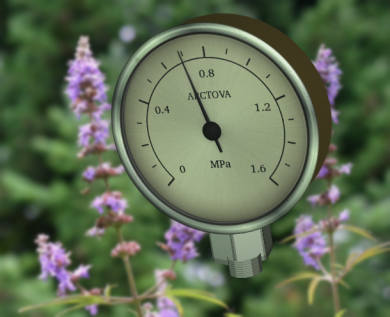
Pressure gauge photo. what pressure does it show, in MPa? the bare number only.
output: 0.7
